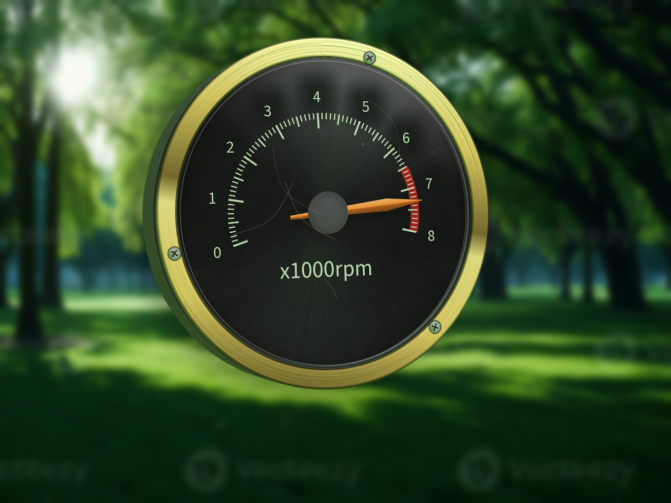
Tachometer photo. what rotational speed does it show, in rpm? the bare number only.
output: 7300
